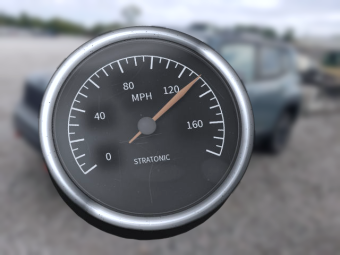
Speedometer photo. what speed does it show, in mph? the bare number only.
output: 130
